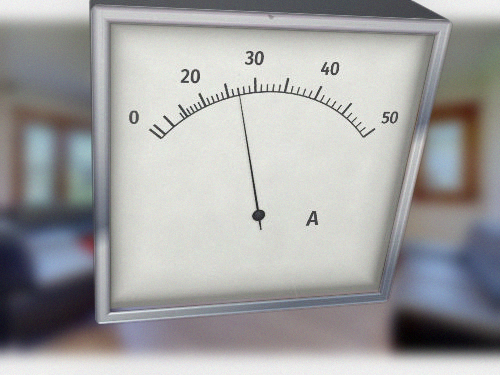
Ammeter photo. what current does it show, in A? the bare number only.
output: 27
